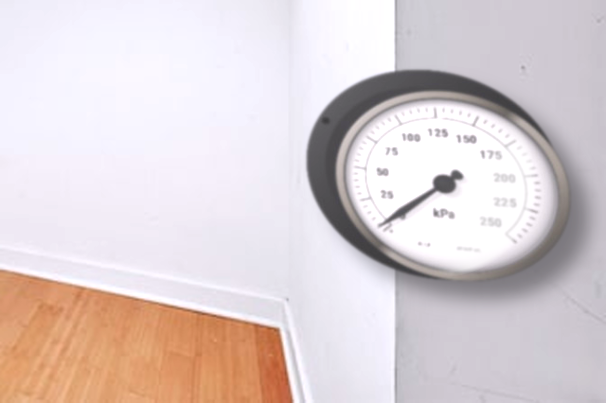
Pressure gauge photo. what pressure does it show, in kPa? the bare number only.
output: 5
